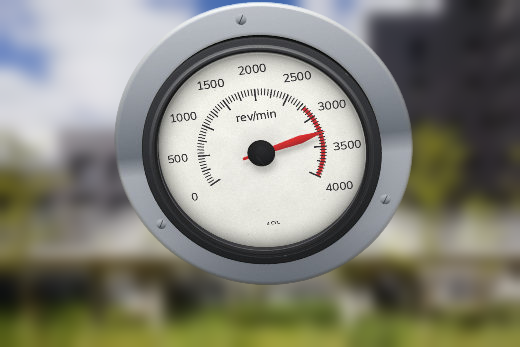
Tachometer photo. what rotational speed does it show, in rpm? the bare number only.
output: 3250
